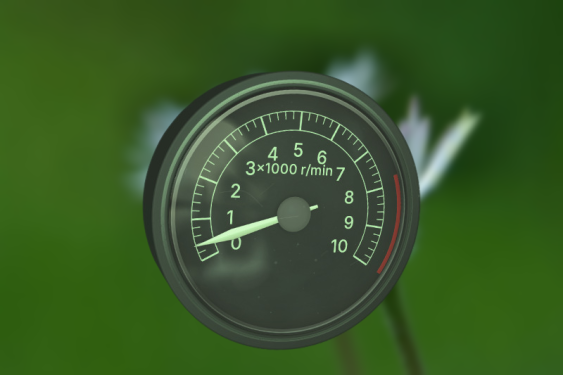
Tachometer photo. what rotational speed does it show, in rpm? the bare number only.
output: 400
